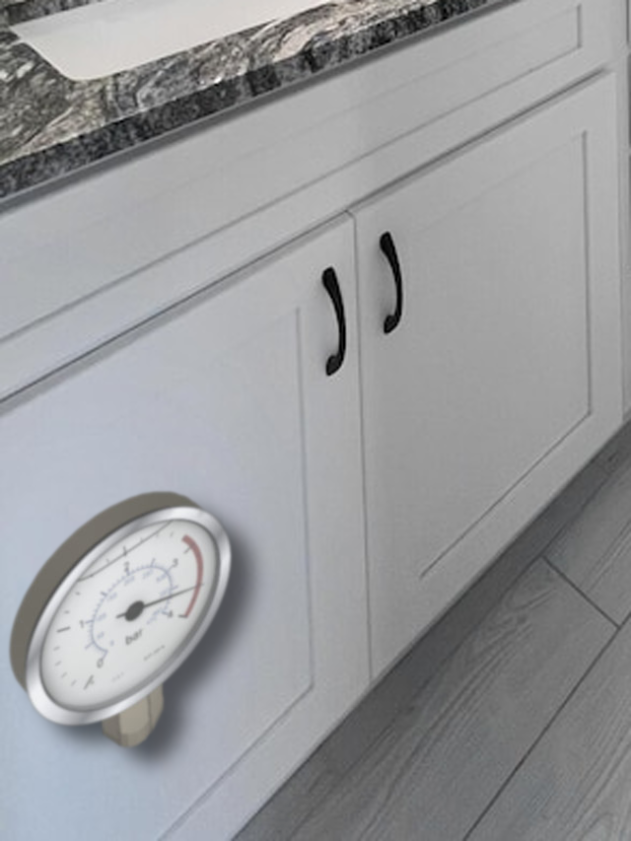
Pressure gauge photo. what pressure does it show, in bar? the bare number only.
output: 3.6
